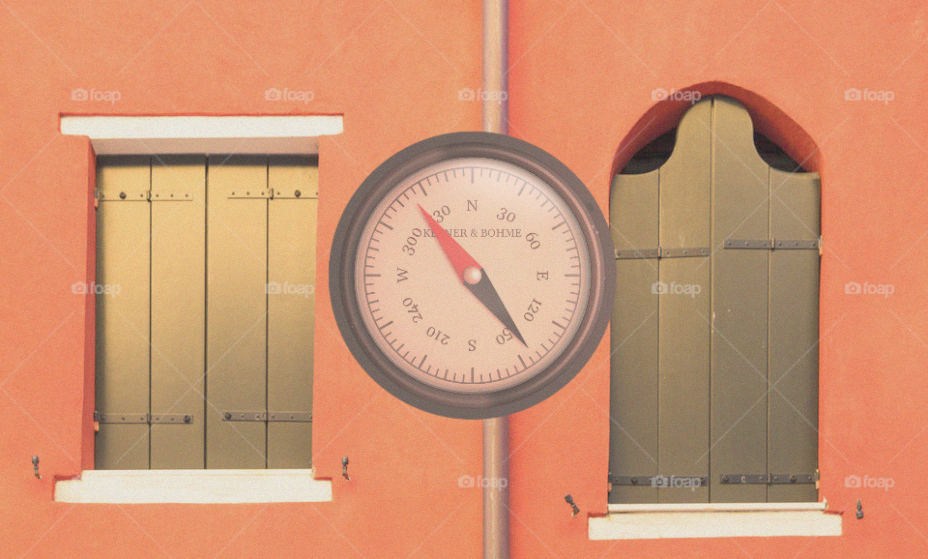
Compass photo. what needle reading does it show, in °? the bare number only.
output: 322.5
